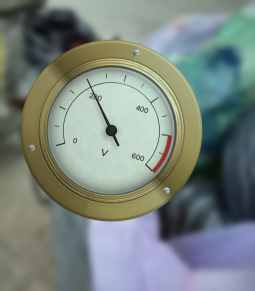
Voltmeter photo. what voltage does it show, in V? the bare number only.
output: 200
